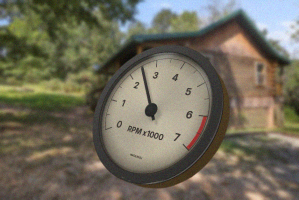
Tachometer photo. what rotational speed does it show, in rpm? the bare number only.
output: 2500
